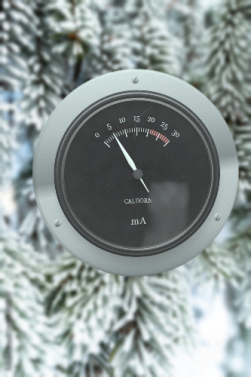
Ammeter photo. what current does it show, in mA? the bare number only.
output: 5
